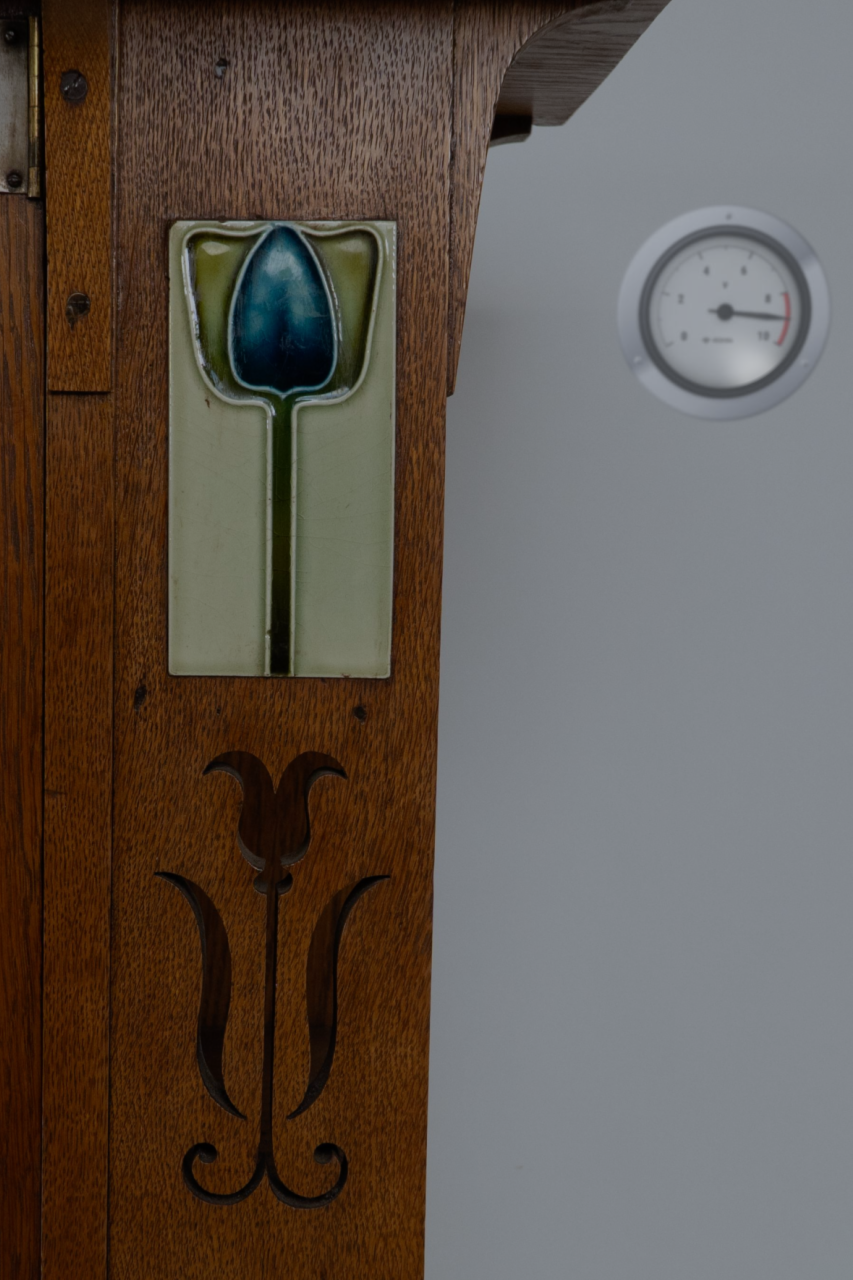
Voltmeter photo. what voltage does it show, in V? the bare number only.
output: 9
